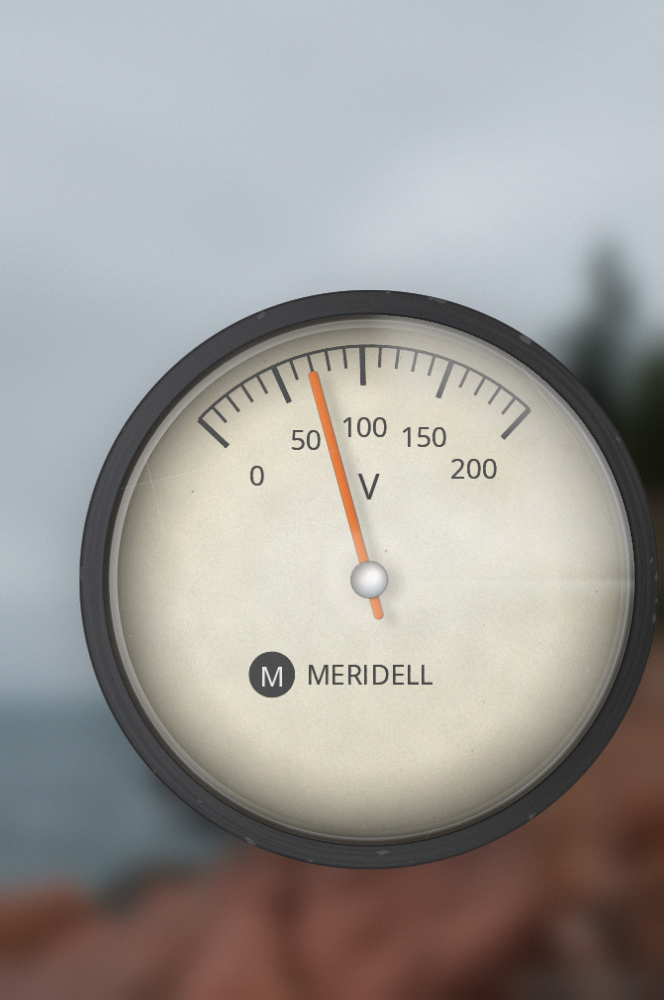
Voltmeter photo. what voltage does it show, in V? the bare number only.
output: 70
